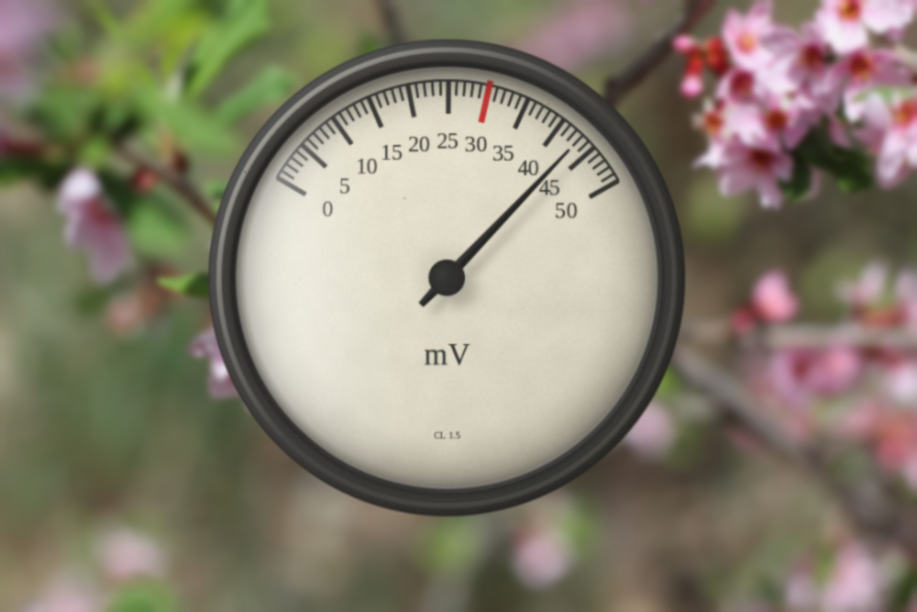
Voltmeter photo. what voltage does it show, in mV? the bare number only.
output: 43
